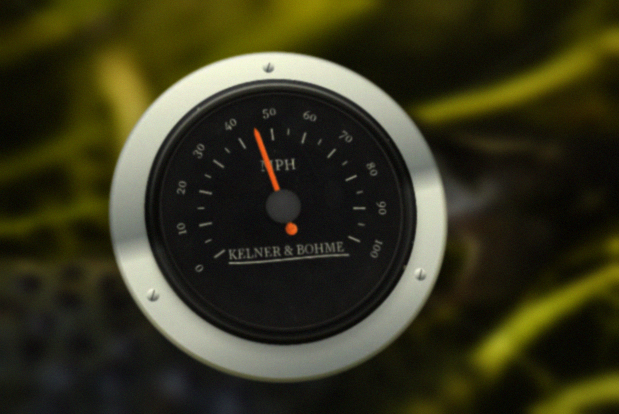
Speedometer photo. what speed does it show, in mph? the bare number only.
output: 45
